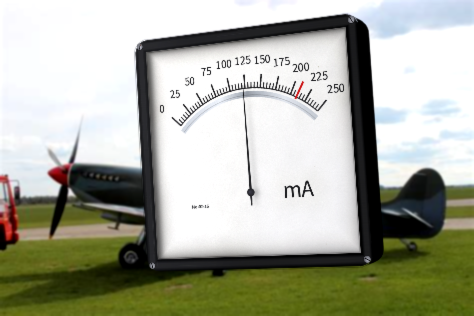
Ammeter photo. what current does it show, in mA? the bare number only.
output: 125
